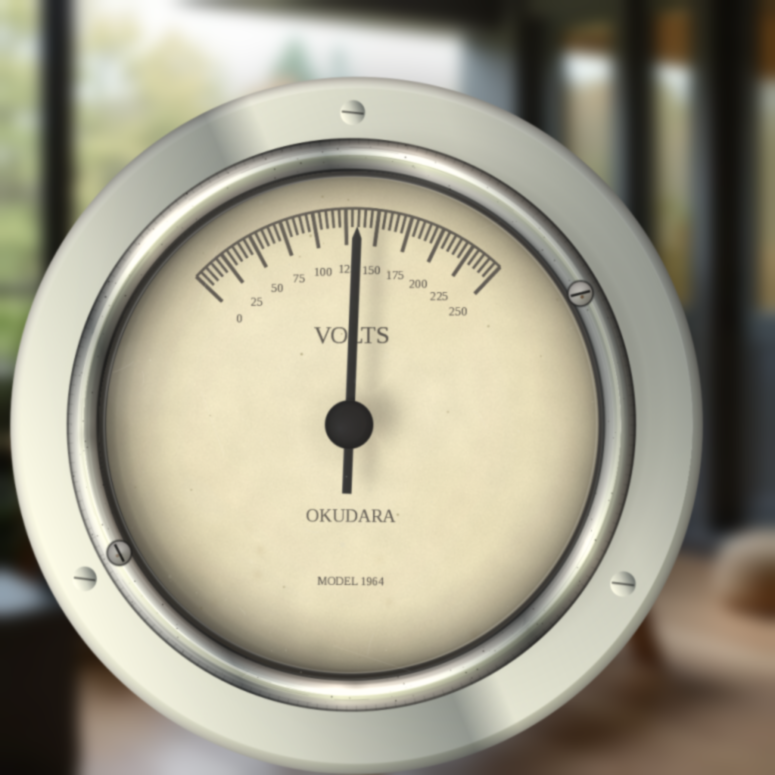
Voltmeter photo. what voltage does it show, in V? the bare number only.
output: 135
